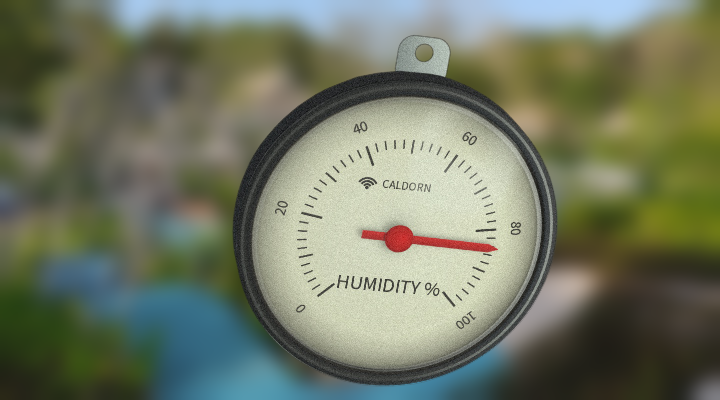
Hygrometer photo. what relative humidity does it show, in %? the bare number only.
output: 84
